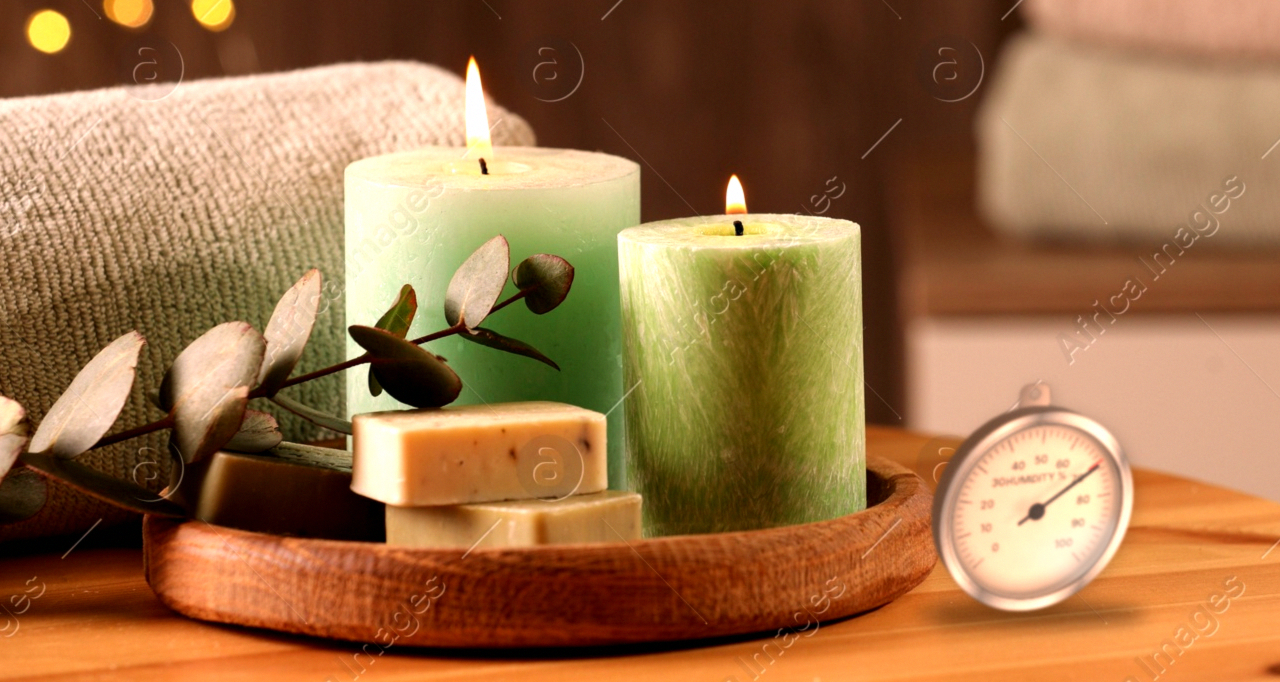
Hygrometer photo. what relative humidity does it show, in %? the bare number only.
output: 70
